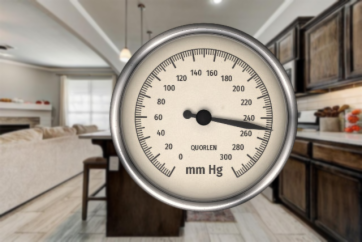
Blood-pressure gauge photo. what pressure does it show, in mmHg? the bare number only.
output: 250
